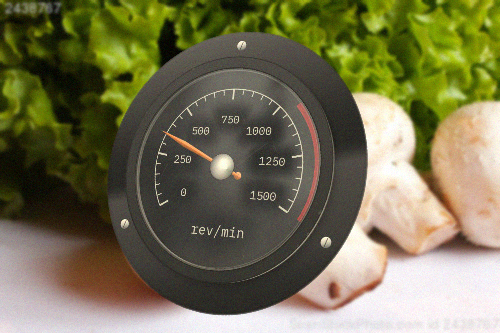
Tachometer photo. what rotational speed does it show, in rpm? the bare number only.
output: 350
